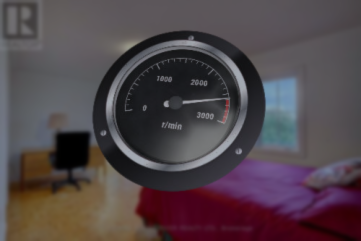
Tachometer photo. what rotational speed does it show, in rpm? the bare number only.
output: 2600
